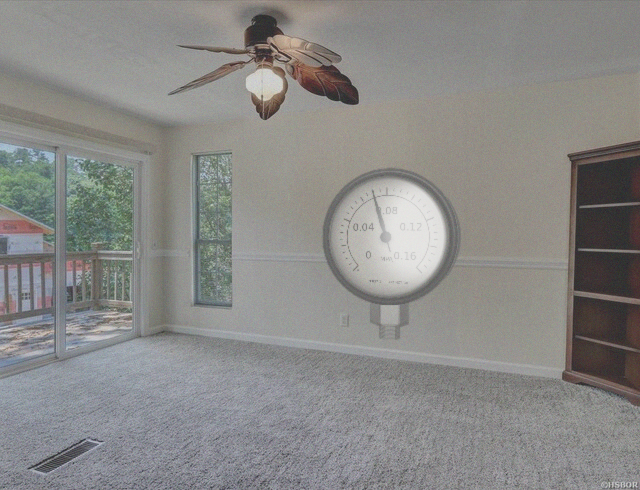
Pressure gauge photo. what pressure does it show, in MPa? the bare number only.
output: 0.07
